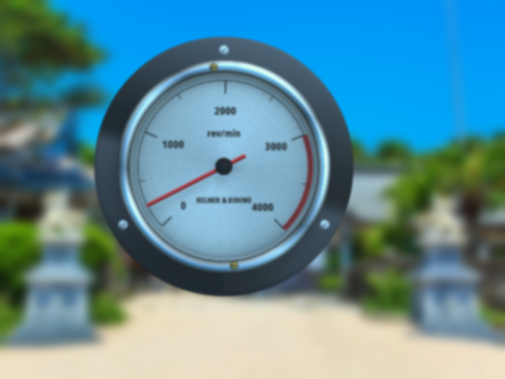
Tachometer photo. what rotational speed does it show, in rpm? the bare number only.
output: 250
